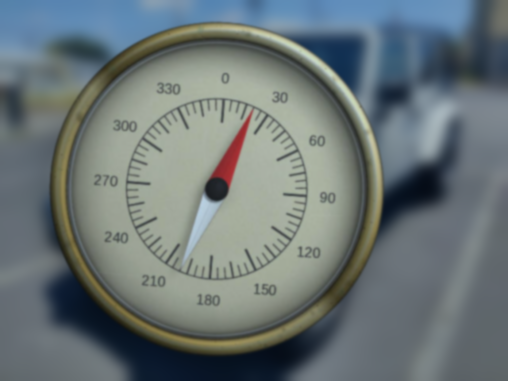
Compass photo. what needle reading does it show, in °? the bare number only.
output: 20
